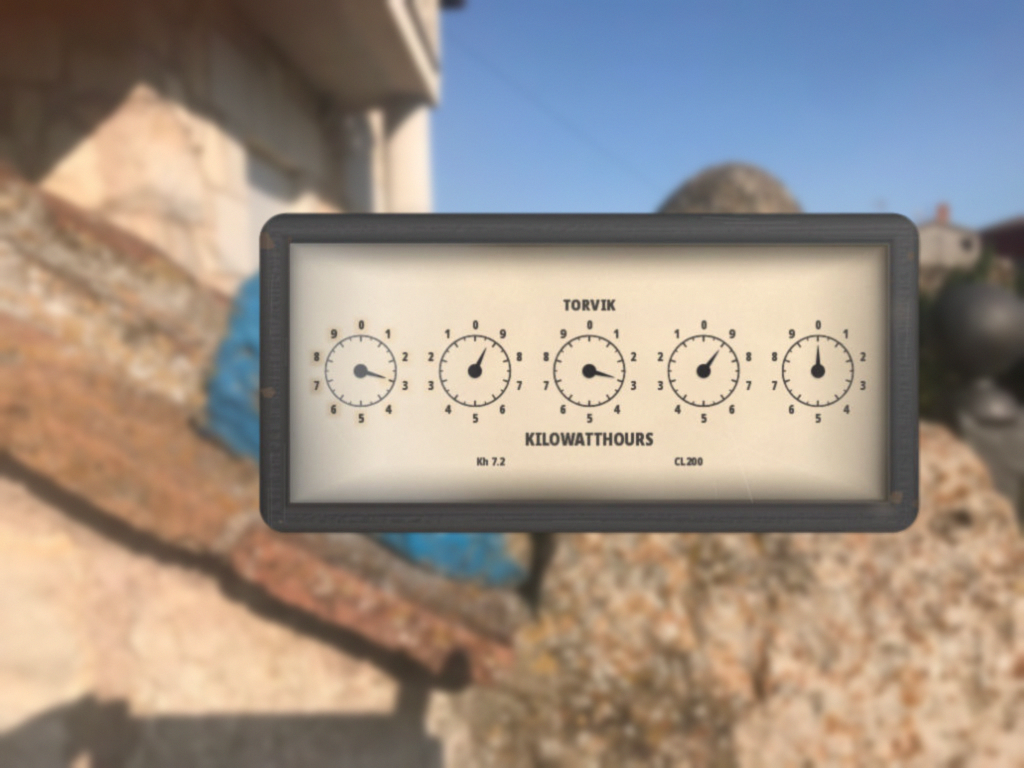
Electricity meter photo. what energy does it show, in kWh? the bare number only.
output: 29290
